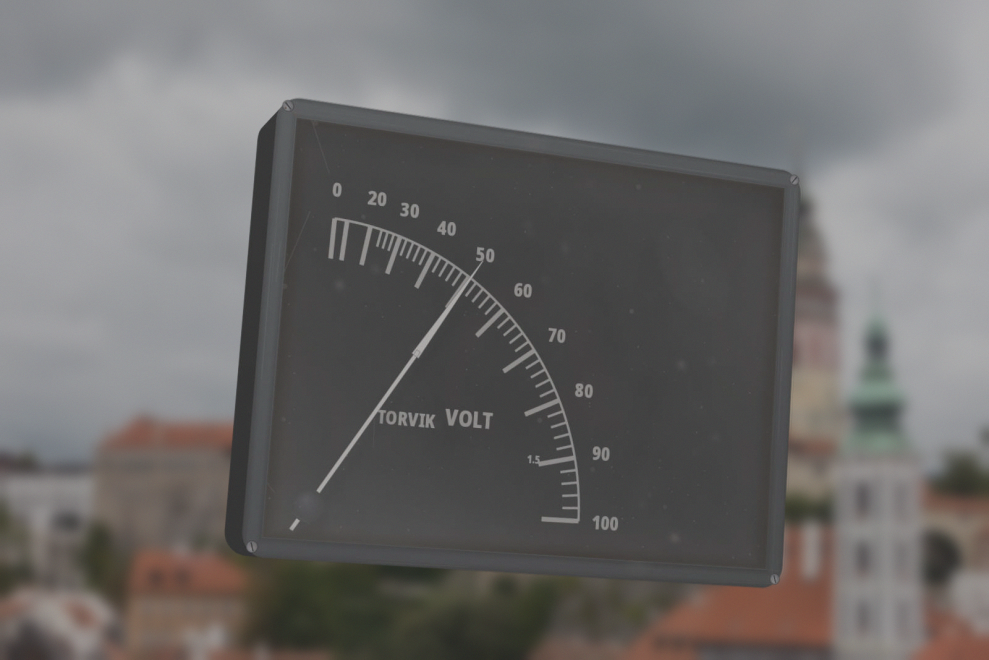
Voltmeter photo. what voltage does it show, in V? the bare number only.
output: 50
